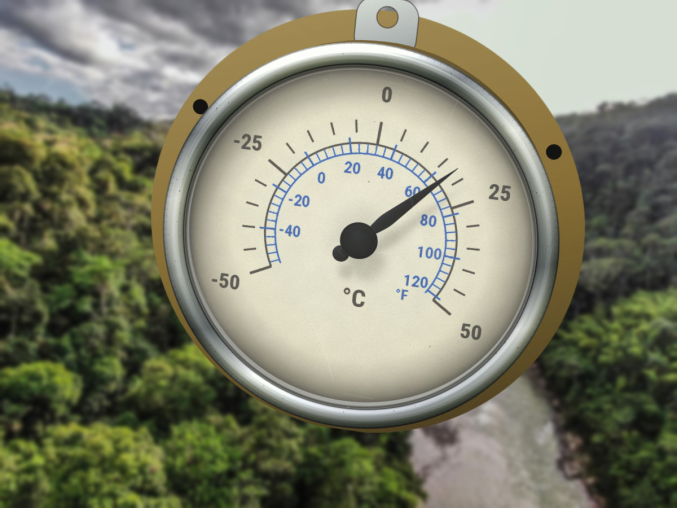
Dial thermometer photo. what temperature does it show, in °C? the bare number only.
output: 17.5
